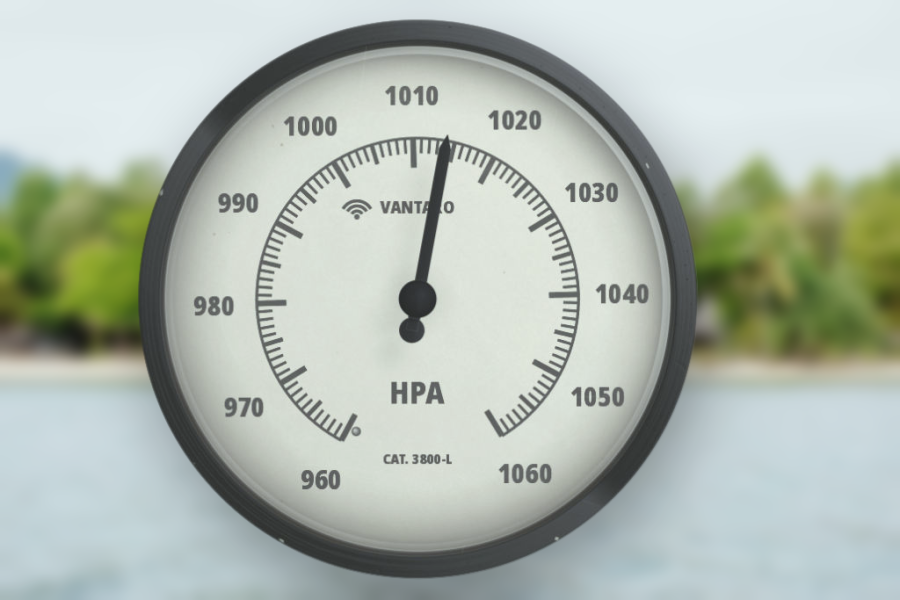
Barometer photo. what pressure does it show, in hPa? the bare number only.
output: 1014
